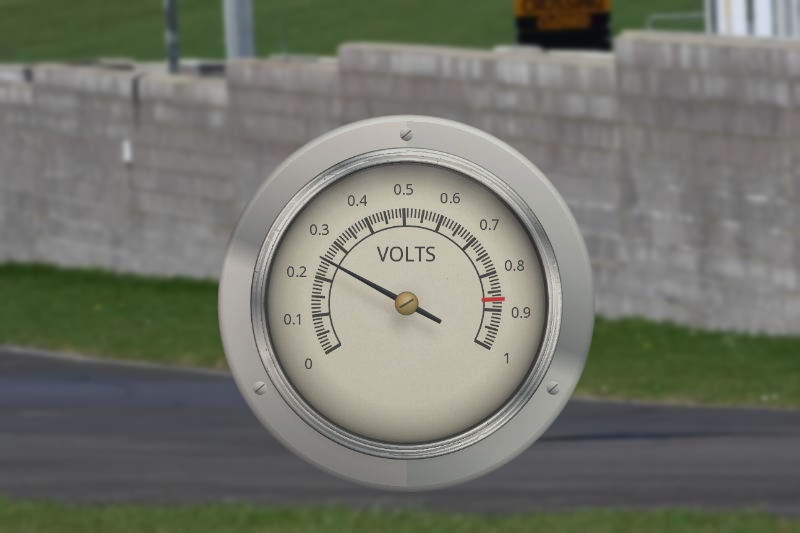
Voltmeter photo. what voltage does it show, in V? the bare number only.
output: 0.25
